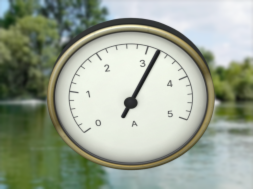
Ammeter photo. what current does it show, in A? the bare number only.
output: 3.2
